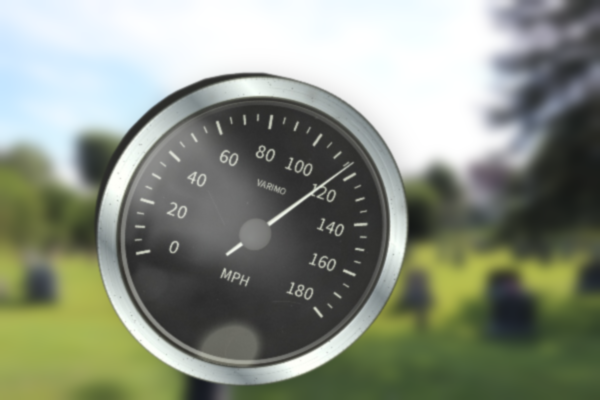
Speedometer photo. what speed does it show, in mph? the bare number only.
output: 115
